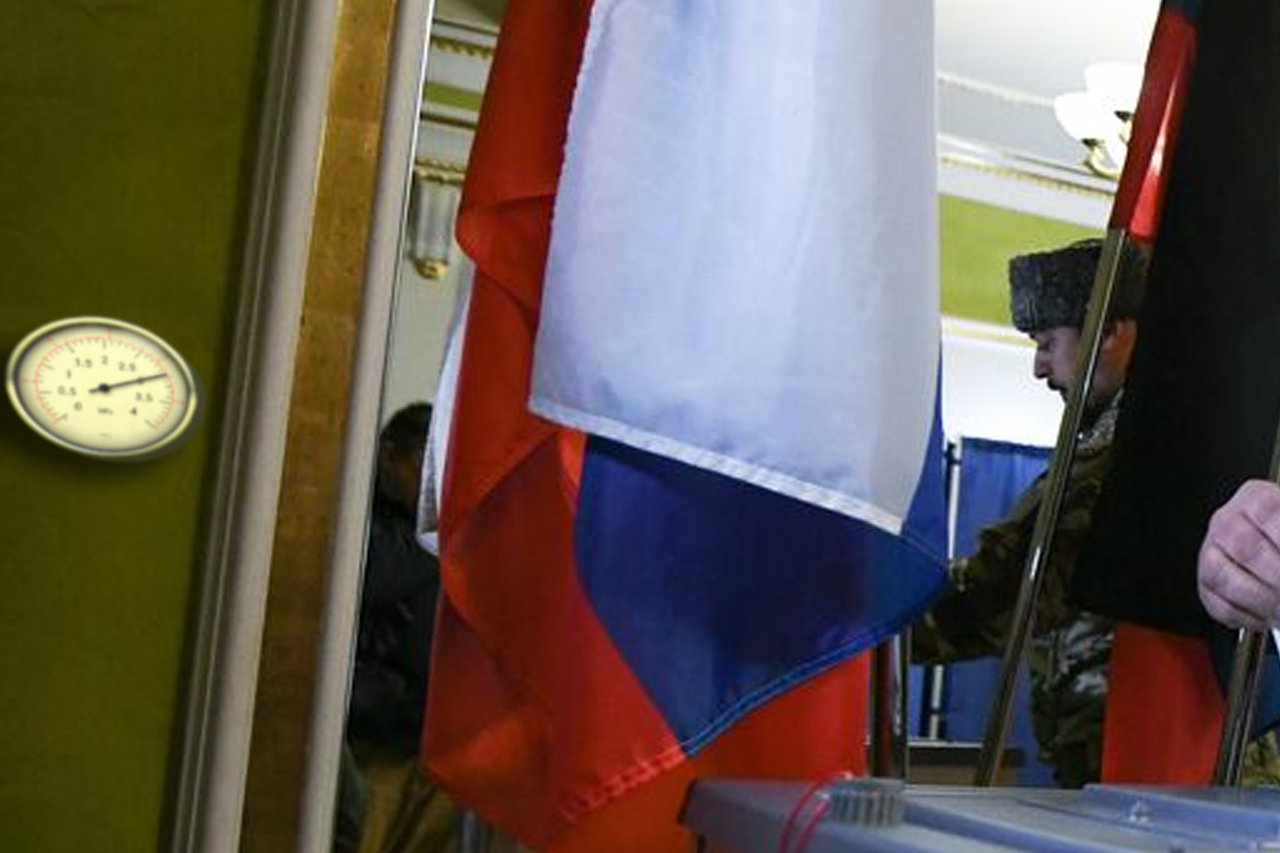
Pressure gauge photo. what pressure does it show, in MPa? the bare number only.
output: 3
